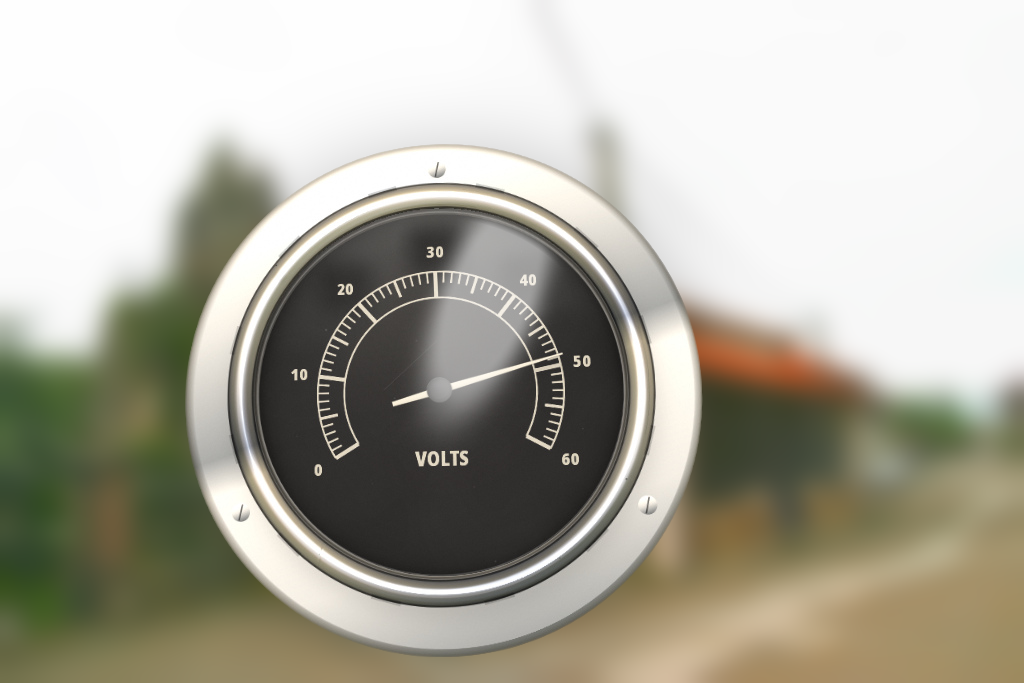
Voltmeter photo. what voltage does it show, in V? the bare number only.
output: 49
